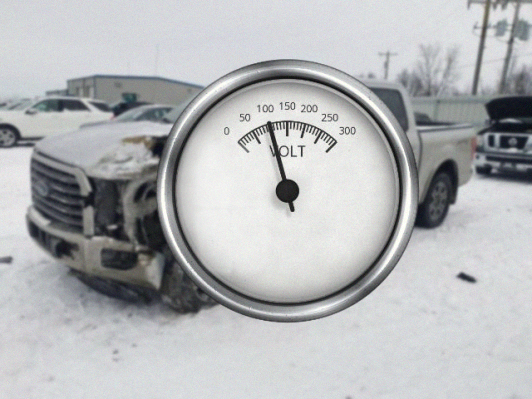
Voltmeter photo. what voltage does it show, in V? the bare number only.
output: 100
